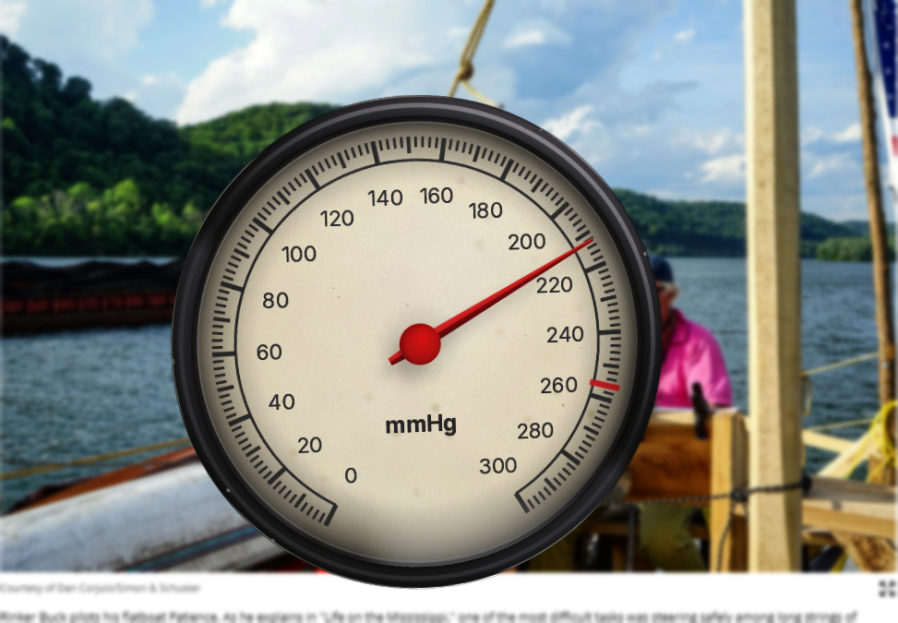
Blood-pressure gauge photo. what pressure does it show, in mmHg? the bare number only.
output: 212
